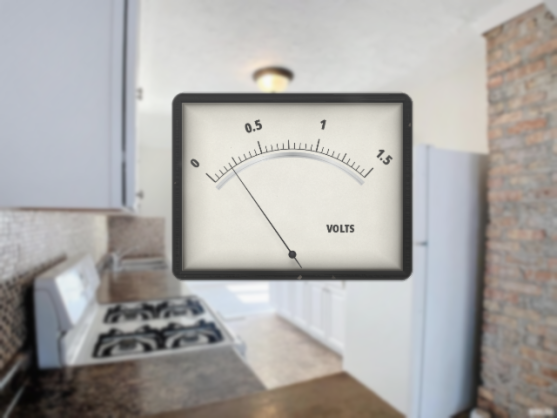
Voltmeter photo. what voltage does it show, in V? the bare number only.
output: 0.2
